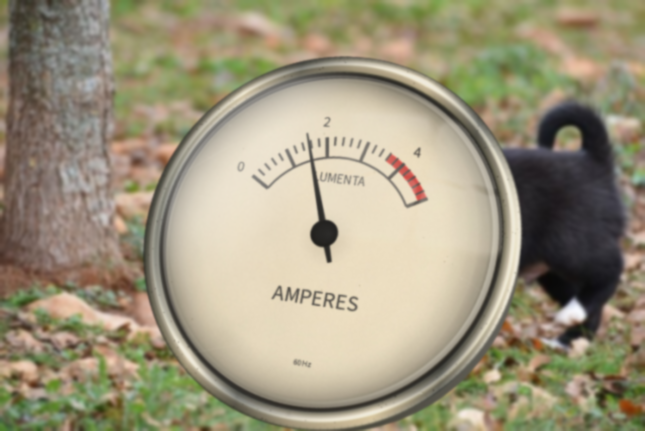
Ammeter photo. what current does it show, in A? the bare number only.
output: 1.6
